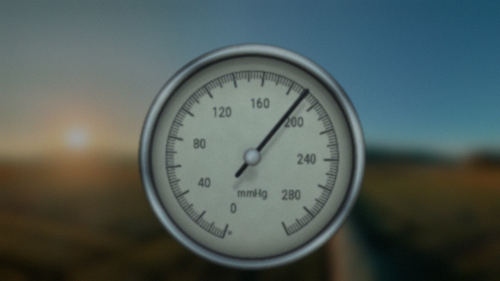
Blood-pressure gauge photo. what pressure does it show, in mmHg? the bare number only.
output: 190
